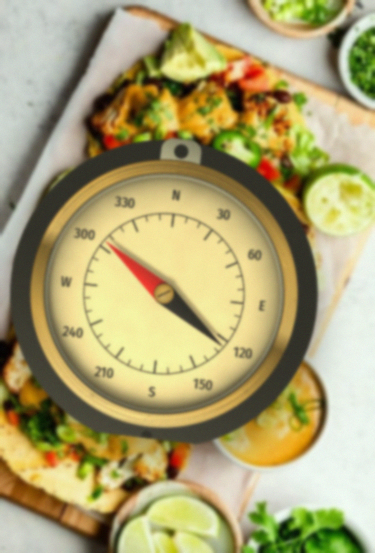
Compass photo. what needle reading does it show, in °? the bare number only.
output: 305
